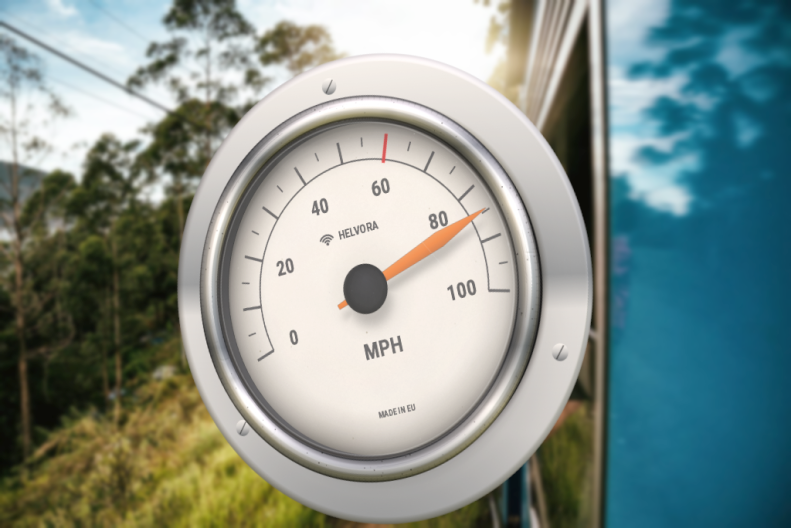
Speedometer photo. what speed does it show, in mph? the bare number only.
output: 85
